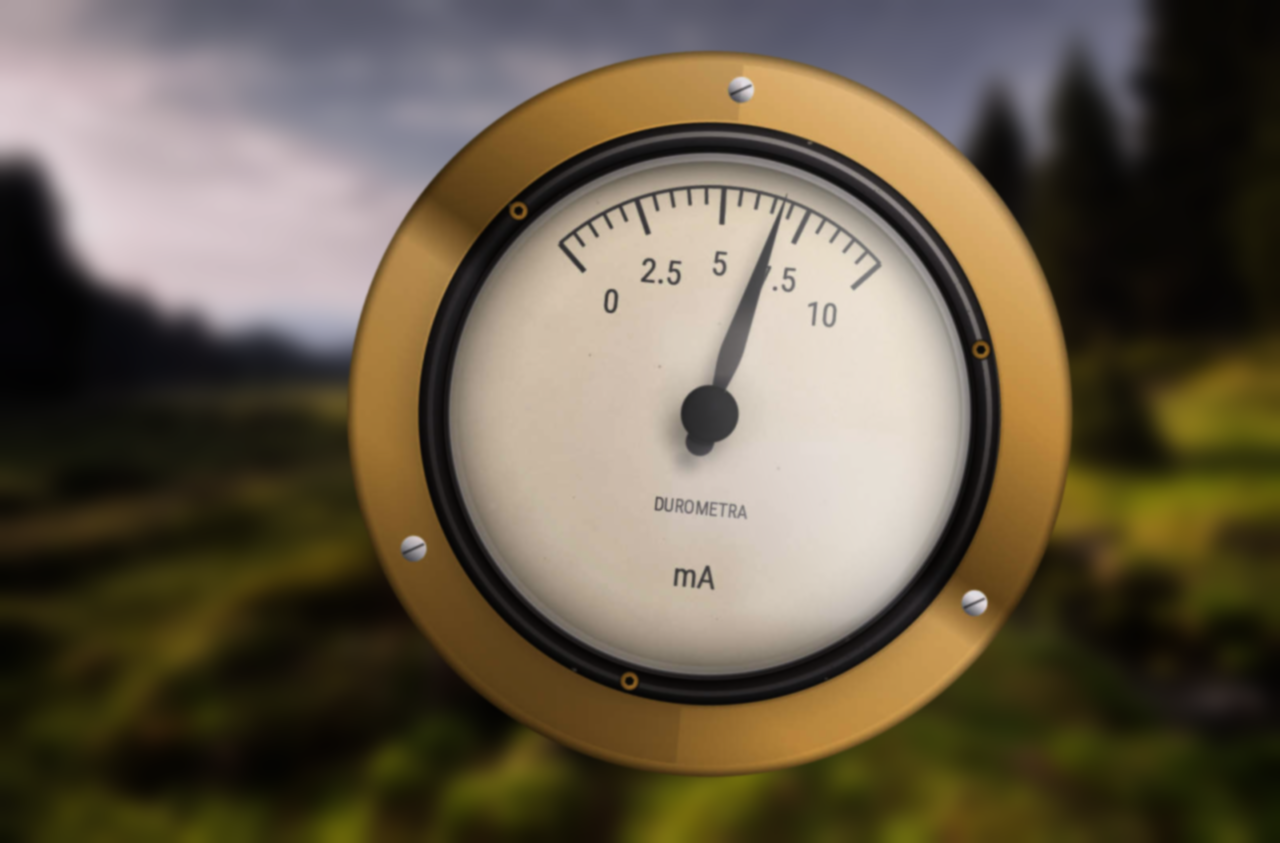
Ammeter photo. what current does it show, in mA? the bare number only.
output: 6.75
